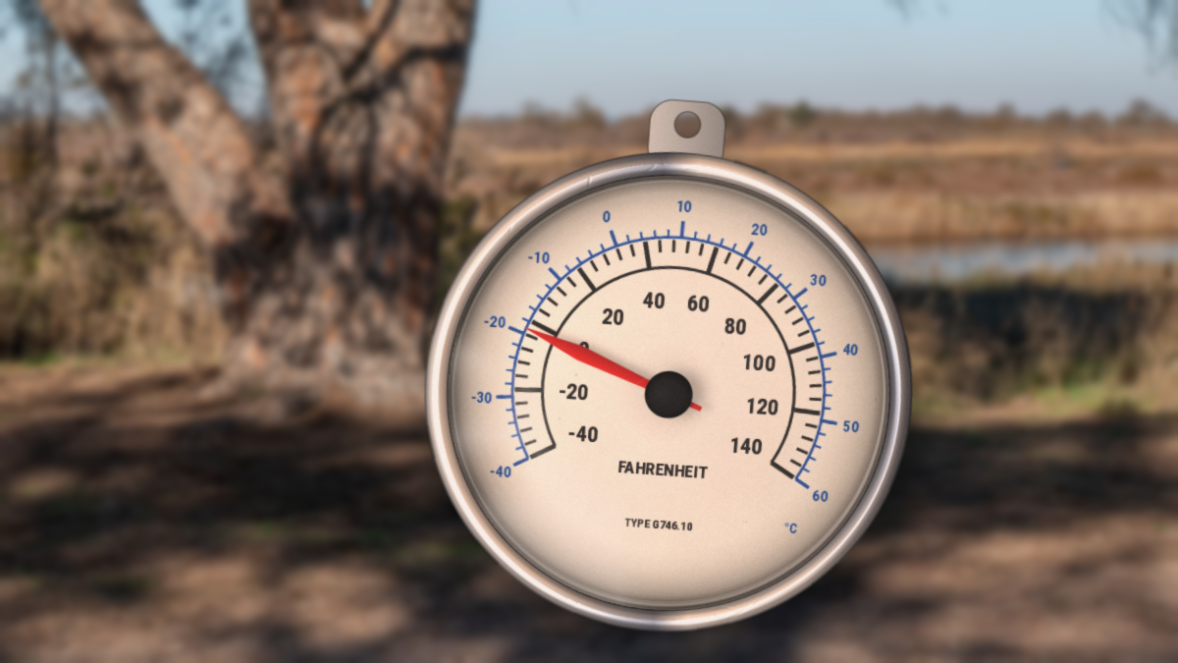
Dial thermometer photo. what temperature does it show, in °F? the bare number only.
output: -2
